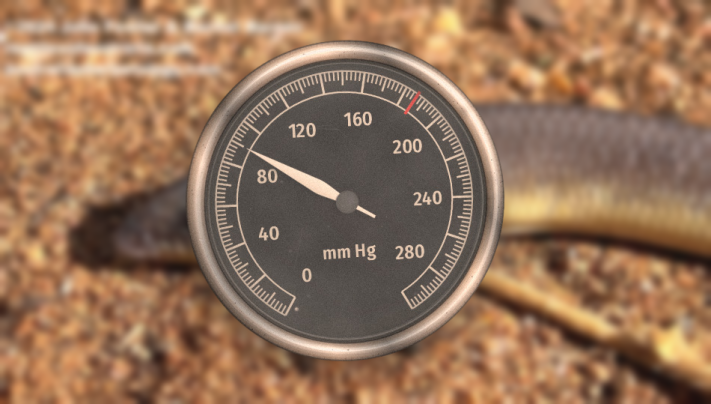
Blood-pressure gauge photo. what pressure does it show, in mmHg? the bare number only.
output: 90
